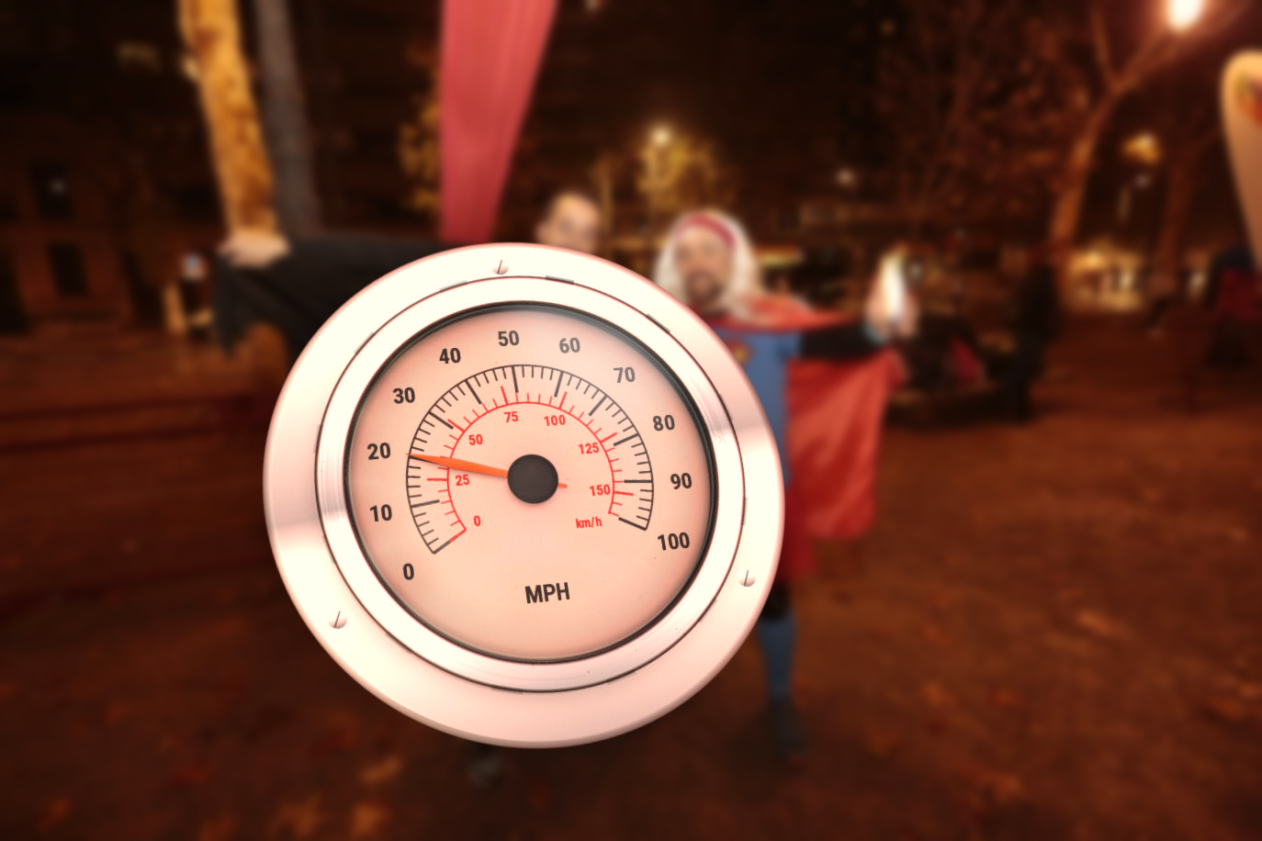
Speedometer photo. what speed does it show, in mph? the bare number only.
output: 20
